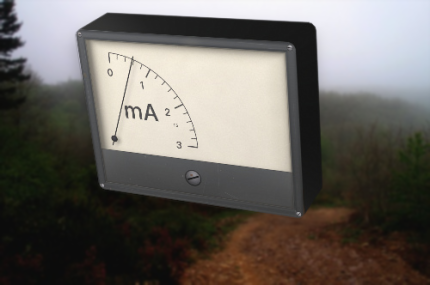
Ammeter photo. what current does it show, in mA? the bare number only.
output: 0.6
